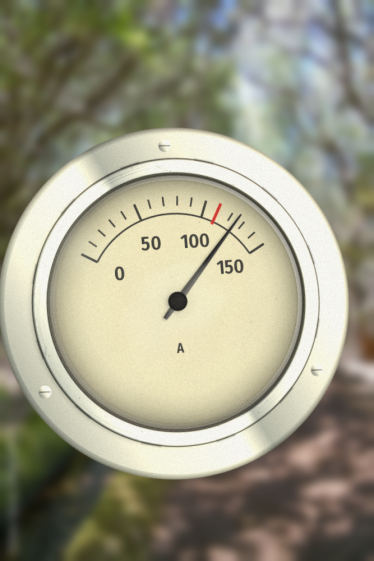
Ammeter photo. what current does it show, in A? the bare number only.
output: 125
